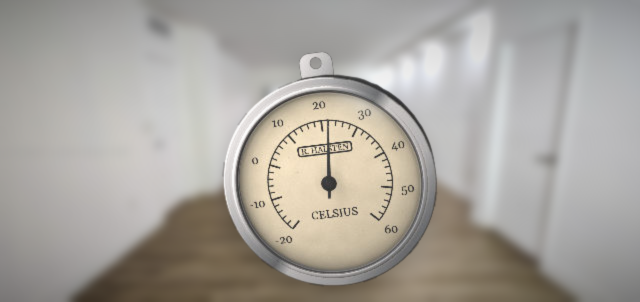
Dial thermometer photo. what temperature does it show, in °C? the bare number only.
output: 22
